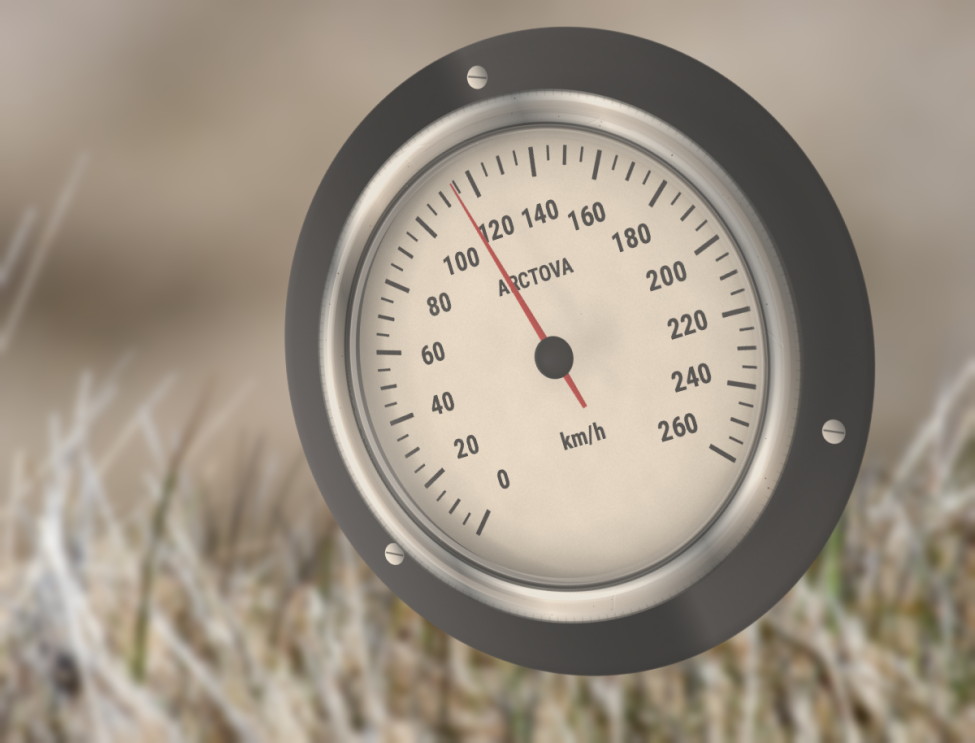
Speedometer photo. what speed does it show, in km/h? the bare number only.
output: 115
